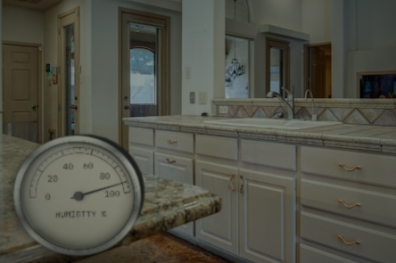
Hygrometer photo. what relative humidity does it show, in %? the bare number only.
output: 92
